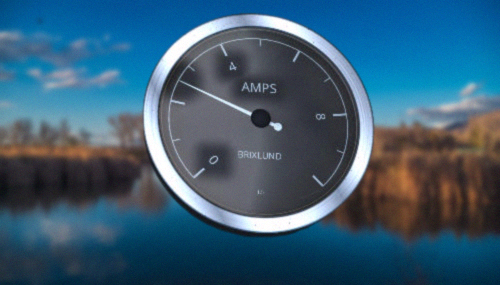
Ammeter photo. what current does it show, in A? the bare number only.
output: 2.5
